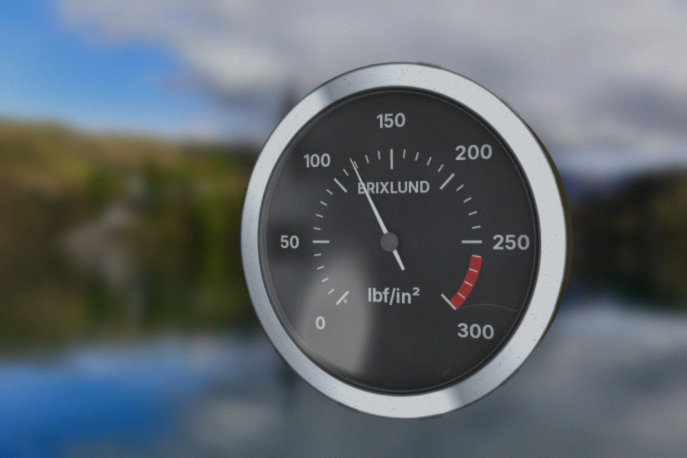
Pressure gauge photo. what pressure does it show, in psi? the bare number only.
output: 120
